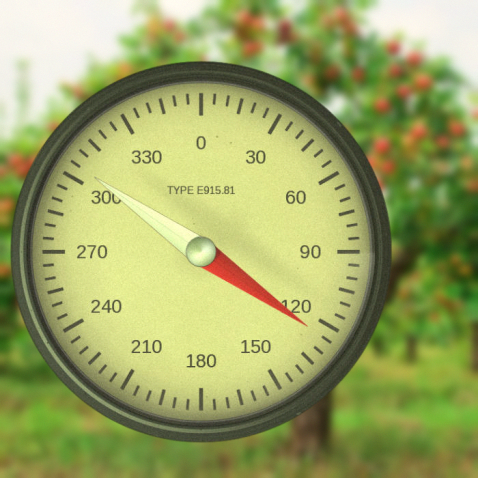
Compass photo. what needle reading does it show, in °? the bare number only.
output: 125
